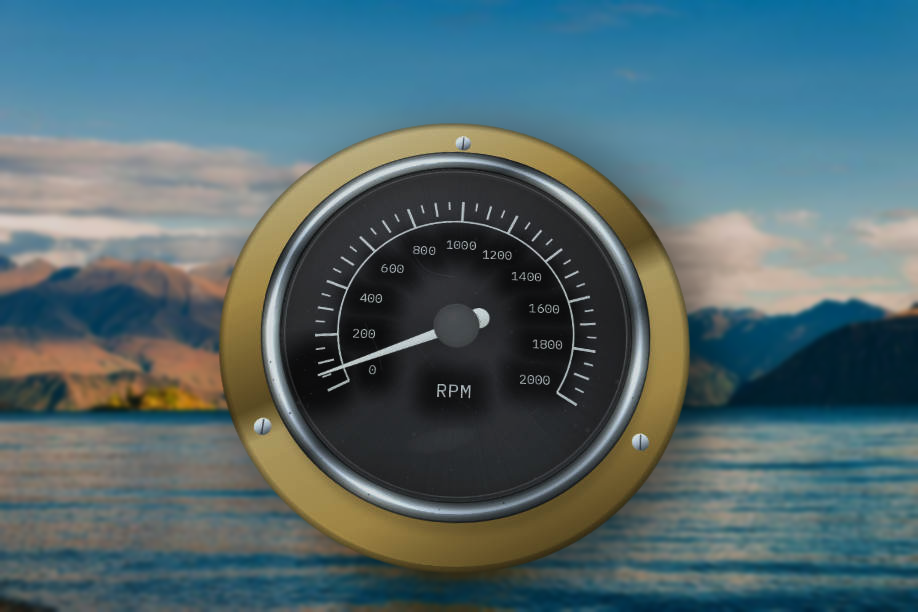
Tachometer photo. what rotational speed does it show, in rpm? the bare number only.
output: 50
